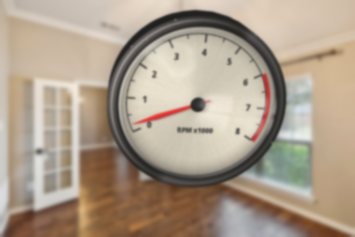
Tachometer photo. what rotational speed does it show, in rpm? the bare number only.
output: 250
